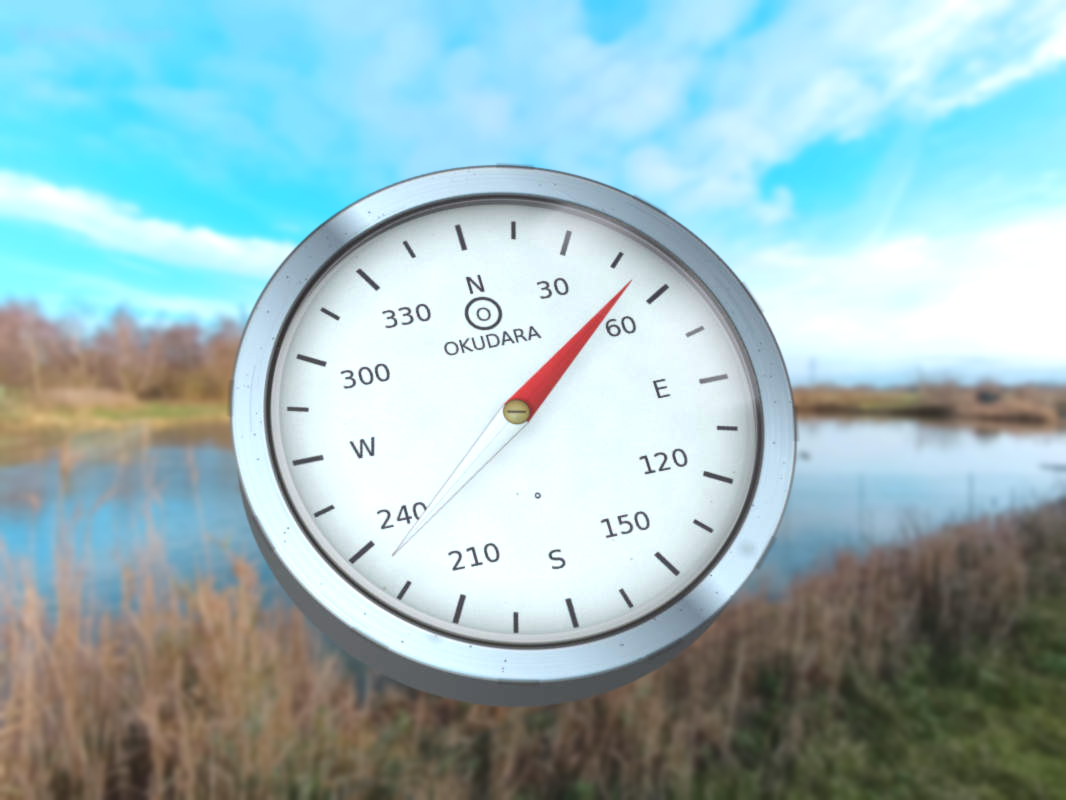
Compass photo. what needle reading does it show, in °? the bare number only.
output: 52.5
